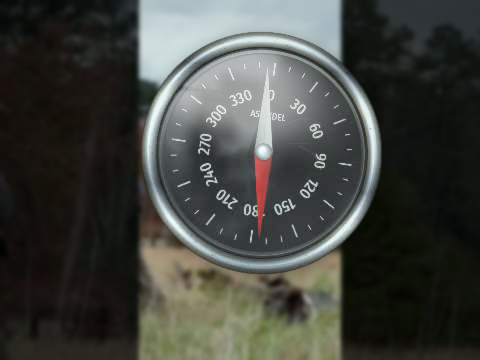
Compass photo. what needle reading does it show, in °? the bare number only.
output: 175
